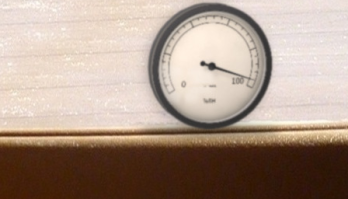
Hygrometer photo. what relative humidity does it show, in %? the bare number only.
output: 96
